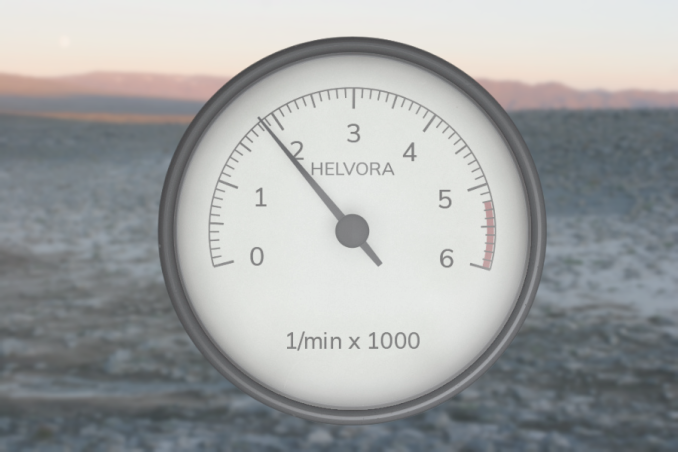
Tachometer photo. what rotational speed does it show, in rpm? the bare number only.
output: 1850
